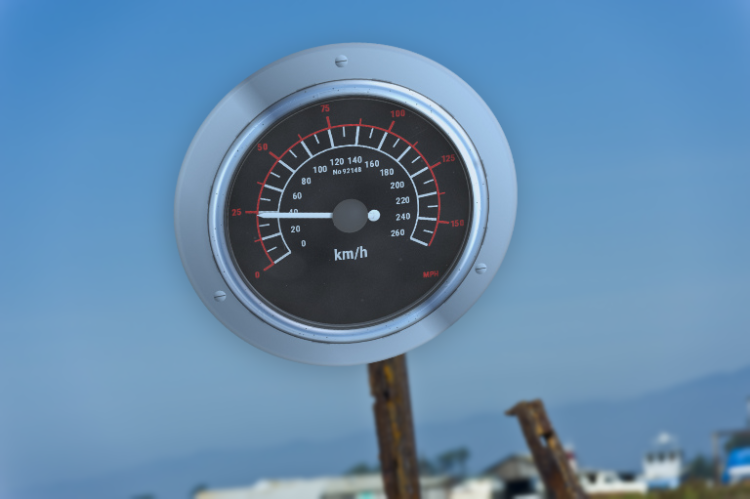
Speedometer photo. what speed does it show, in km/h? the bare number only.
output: 40
